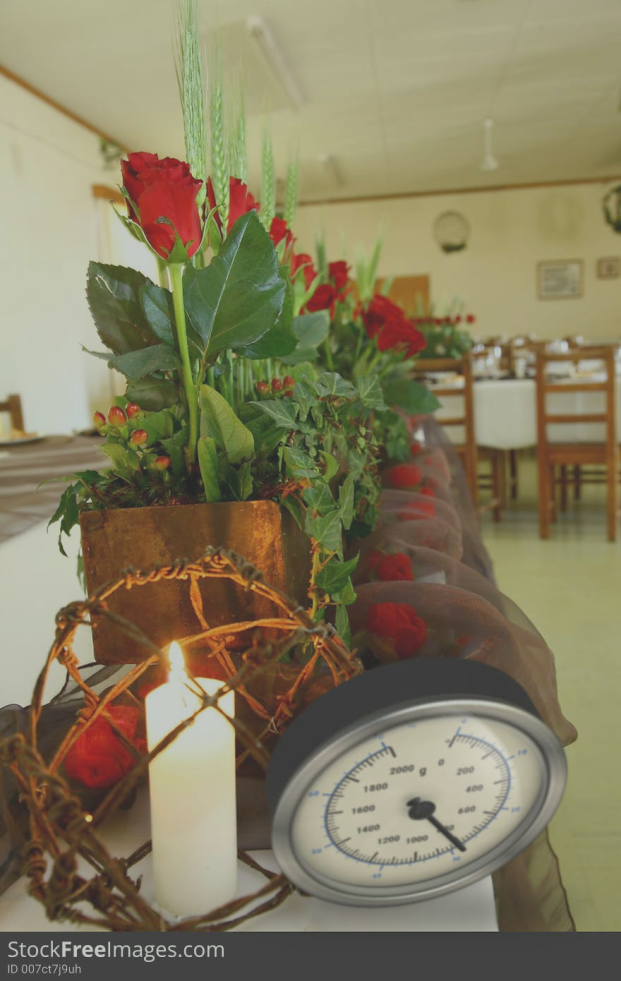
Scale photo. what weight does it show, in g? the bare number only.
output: 800
